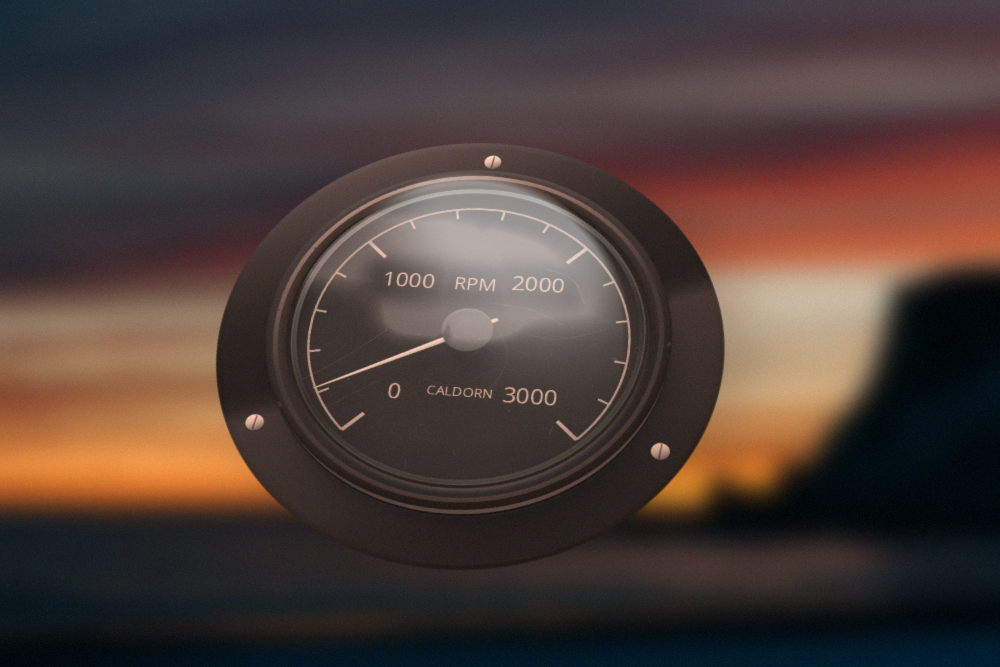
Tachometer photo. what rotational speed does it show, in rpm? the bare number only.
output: 200
